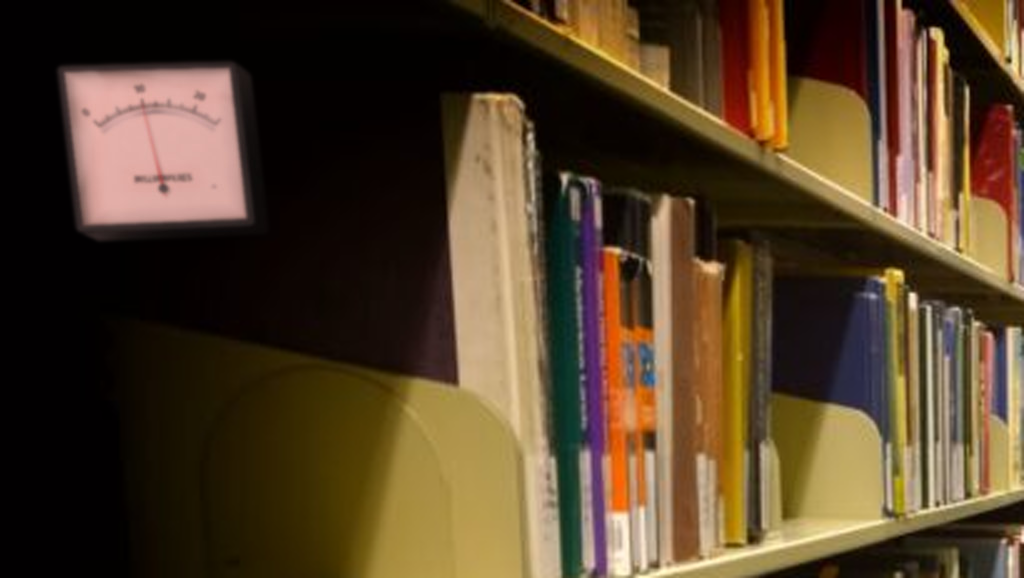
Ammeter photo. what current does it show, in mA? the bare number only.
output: 10
